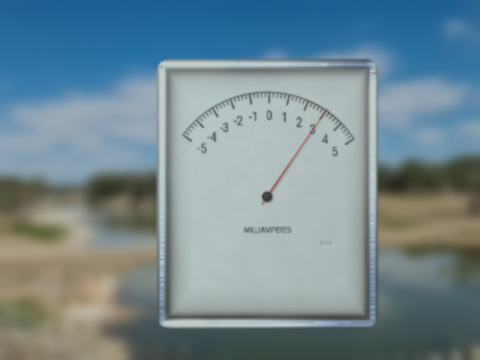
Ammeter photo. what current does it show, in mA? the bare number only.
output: 3
